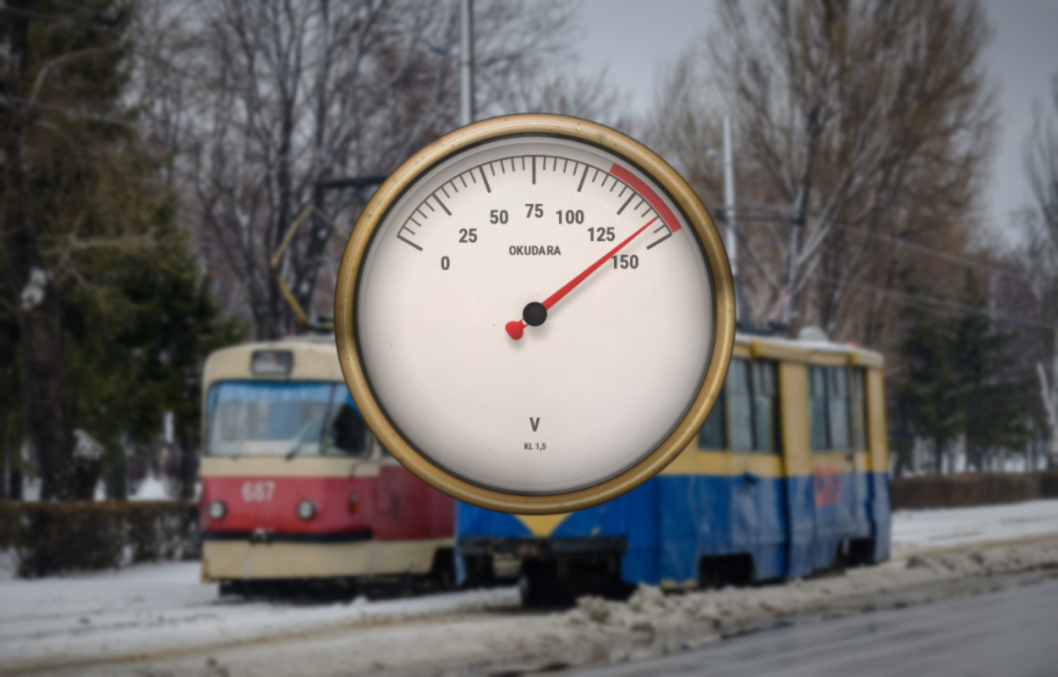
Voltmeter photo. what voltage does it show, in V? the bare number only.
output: 140
